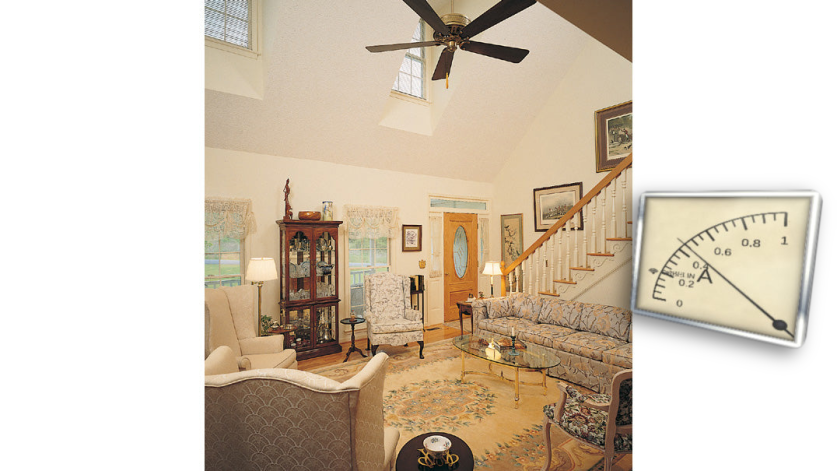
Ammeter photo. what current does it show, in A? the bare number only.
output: 0.45
